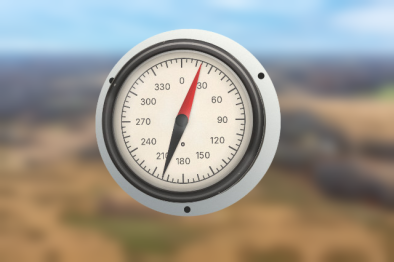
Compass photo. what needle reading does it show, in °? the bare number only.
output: 20
